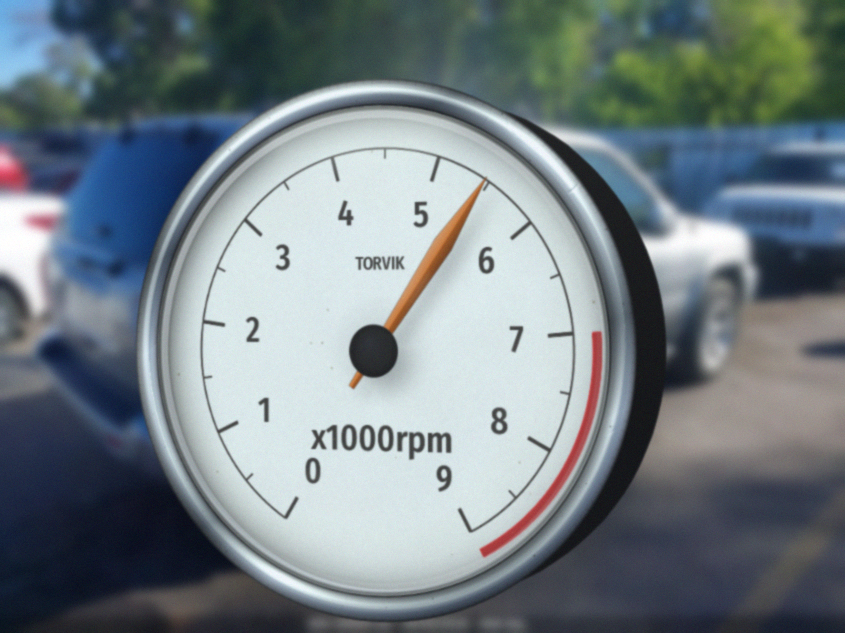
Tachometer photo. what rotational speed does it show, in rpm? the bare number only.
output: 5500
